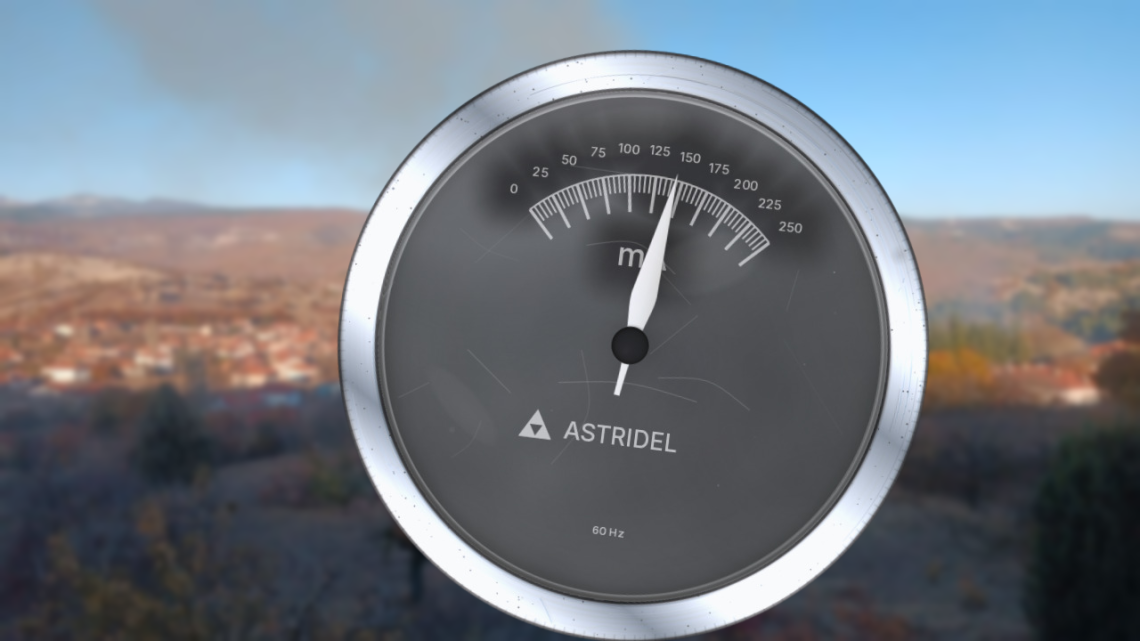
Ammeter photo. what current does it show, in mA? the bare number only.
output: 145
